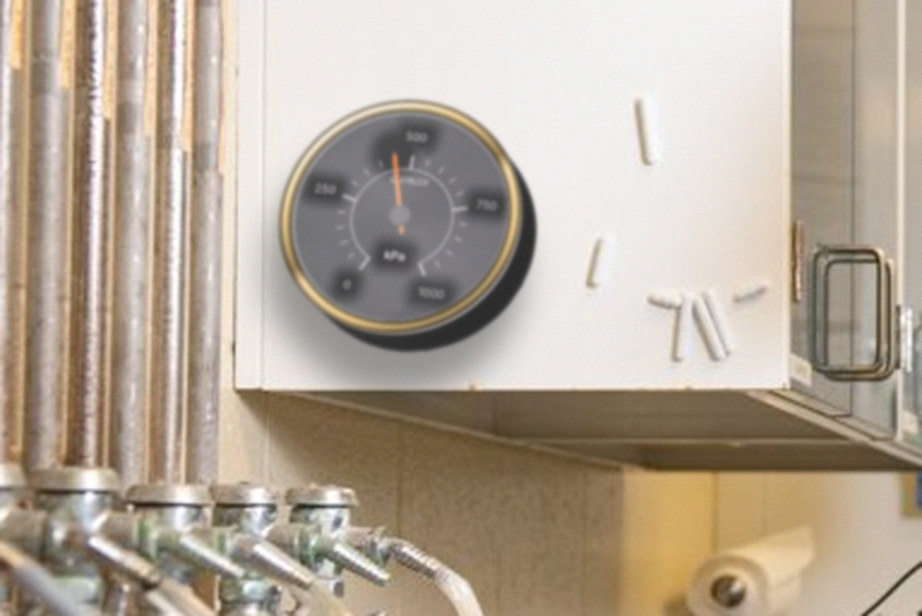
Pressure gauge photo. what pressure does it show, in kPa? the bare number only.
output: 450
